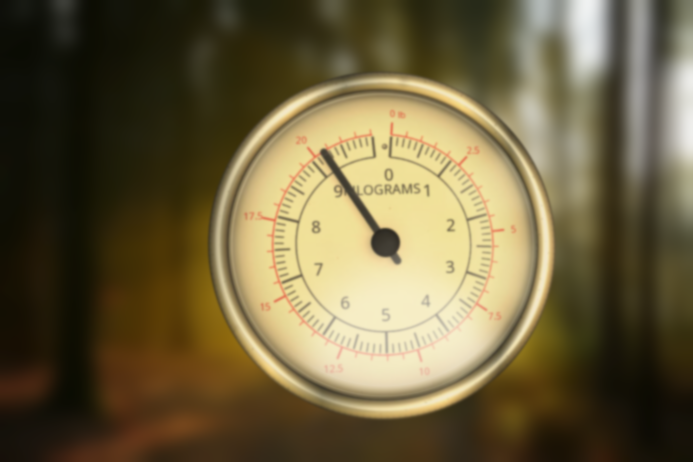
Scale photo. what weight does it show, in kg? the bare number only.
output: 9.2
